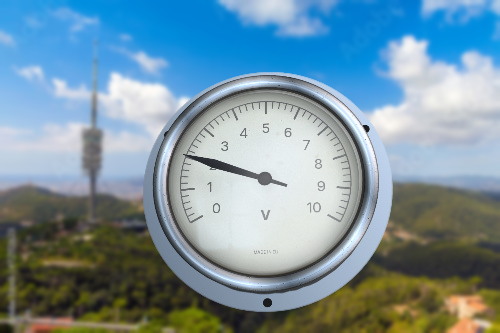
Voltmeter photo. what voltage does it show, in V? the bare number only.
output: 2
